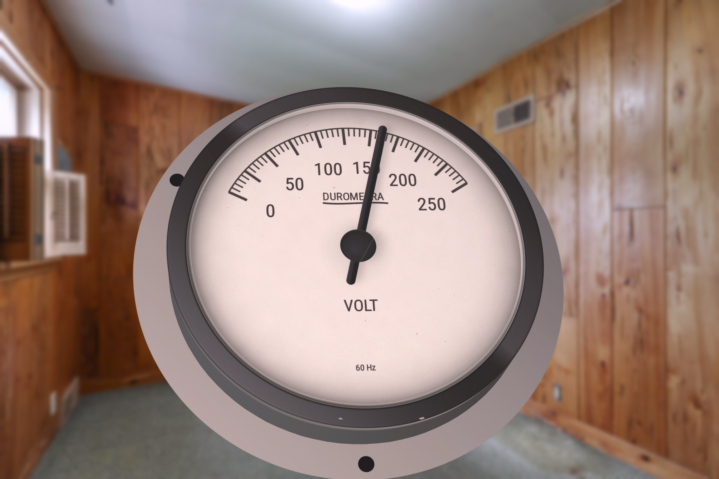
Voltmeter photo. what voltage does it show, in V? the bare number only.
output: 160
